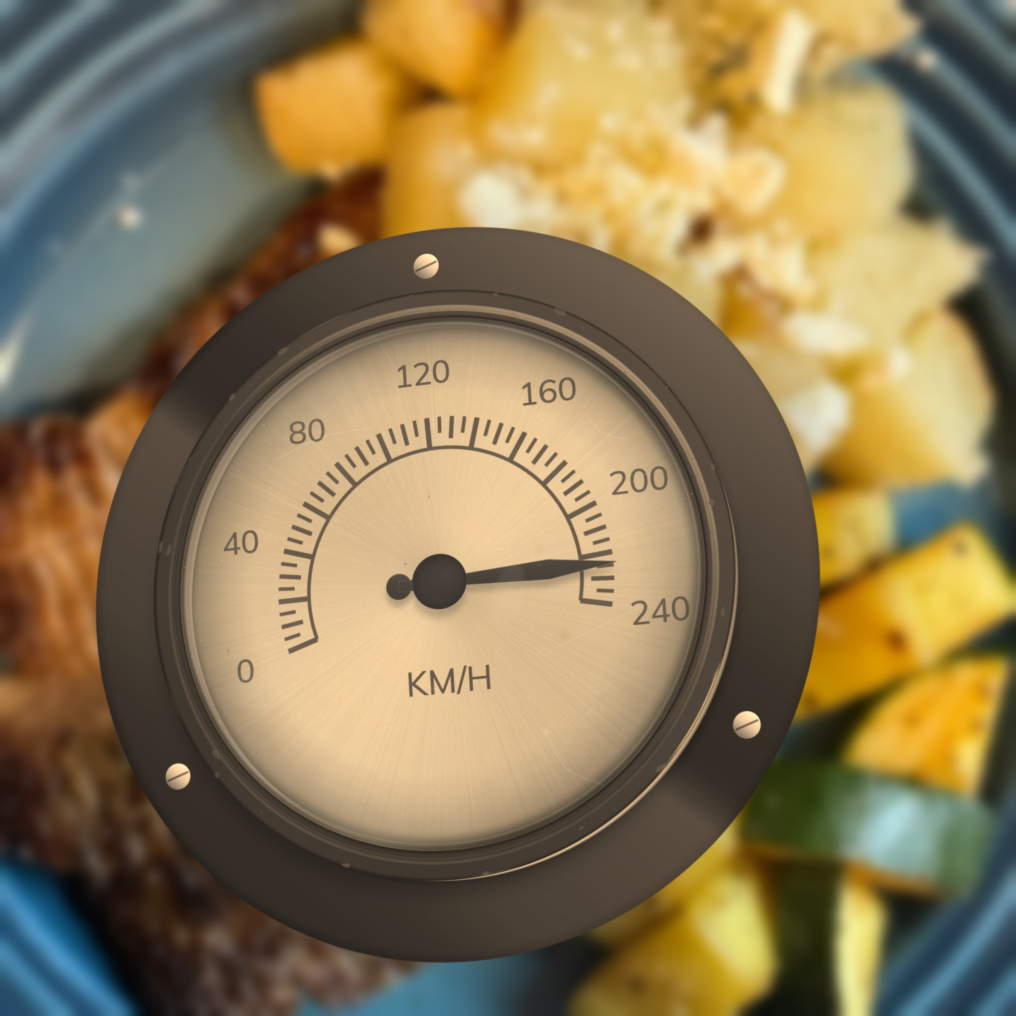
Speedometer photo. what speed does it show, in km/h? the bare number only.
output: 225
